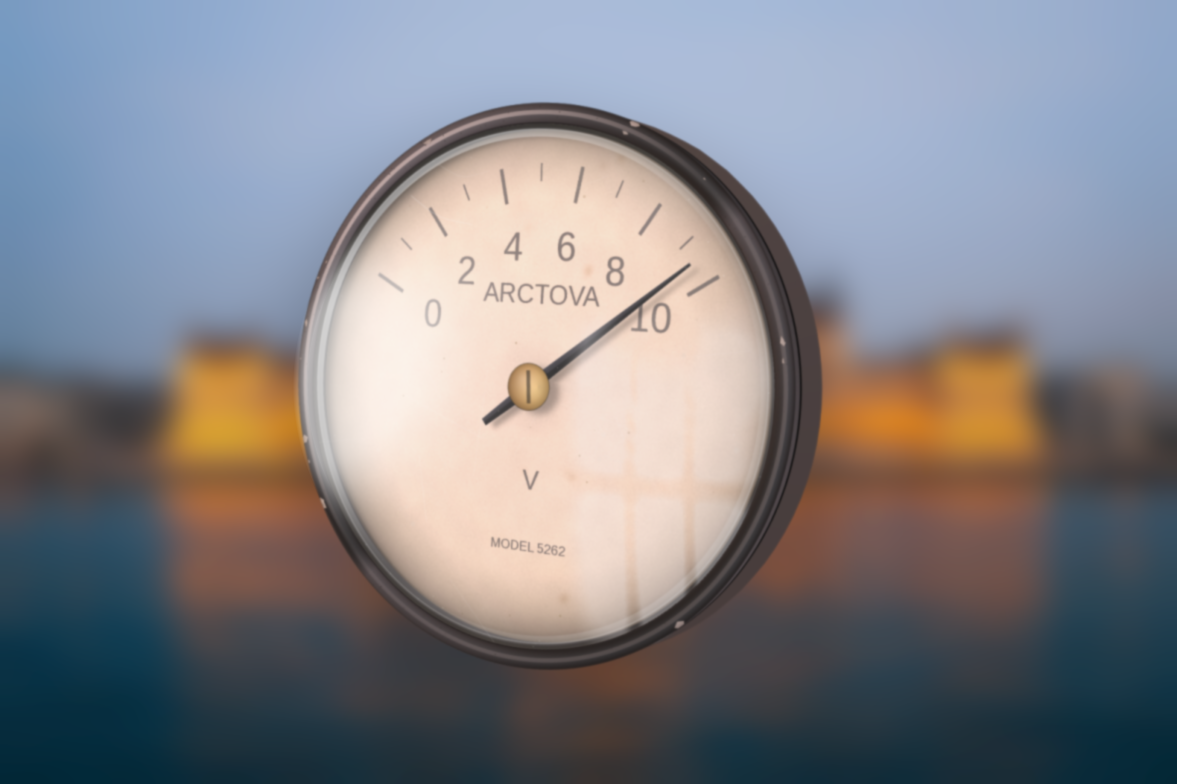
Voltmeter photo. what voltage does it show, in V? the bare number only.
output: 9.5
